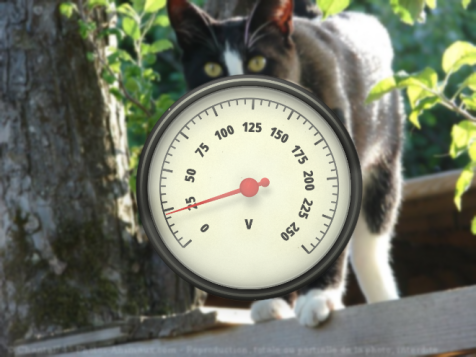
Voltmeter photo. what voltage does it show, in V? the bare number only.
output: 22.5
